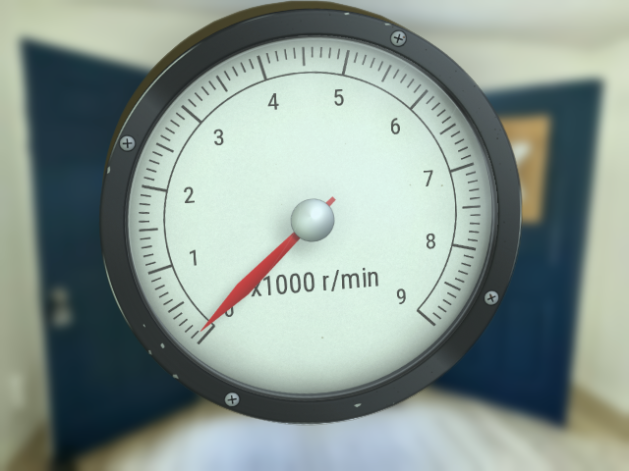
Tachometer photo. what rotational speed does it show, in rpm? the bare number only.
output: 100
